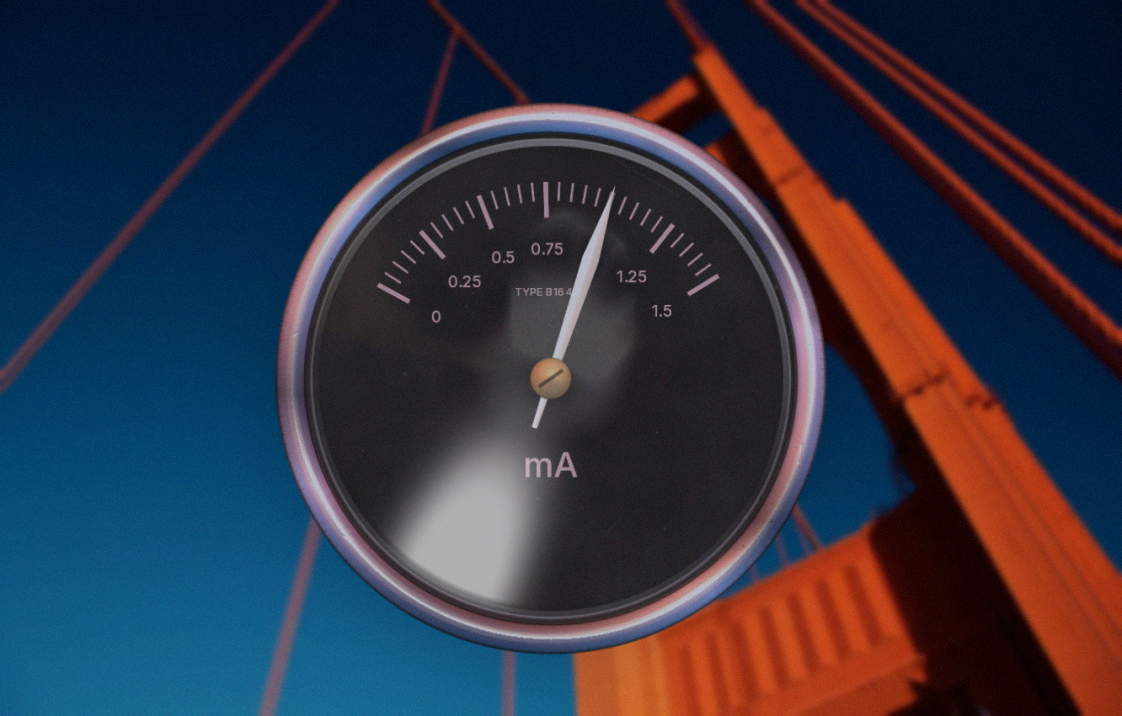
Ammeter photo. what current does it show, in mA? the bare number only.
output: 1
